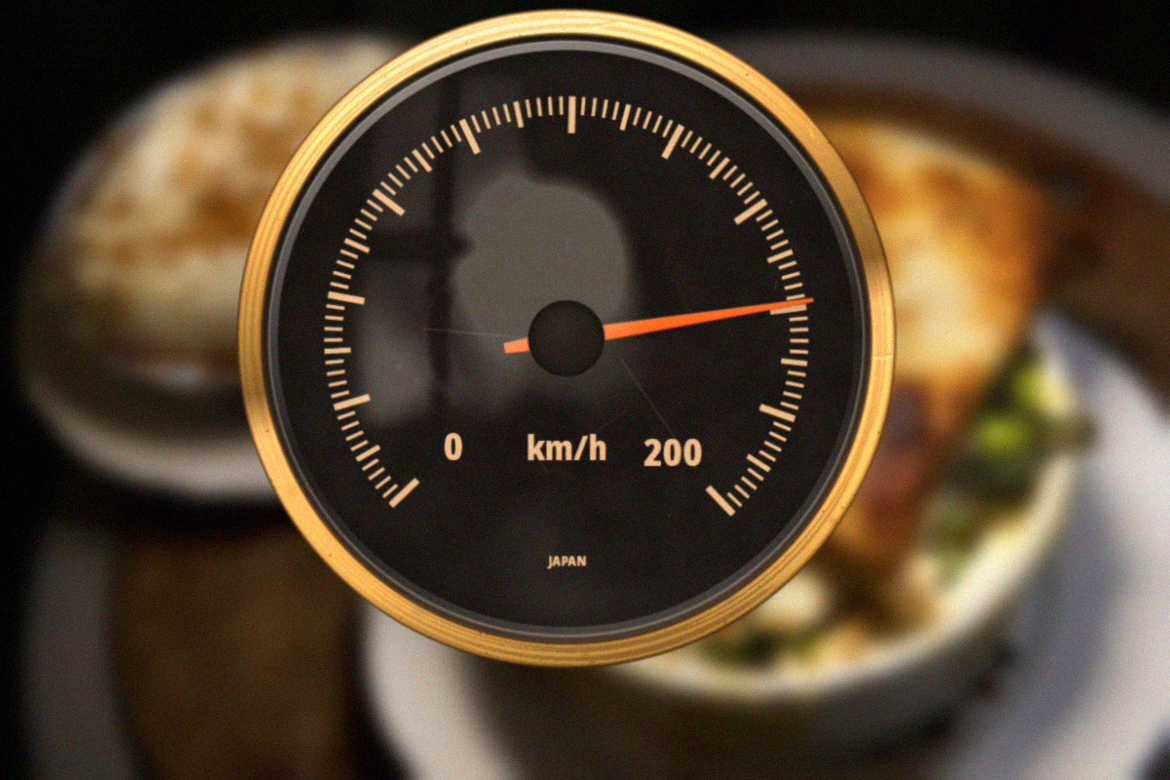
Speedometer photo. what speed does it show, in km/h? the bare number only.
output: 159
